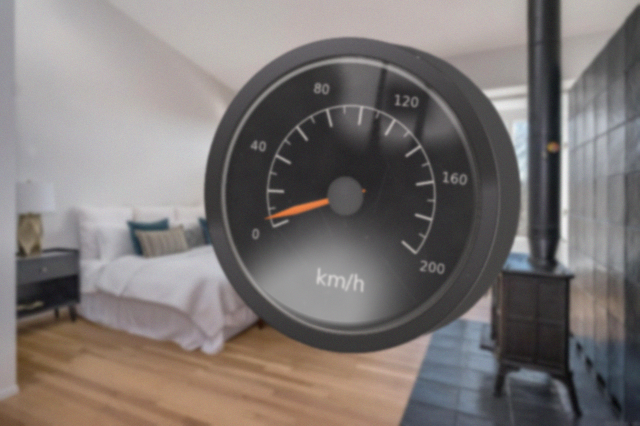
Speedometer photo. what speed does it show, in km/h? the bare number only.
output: 5
